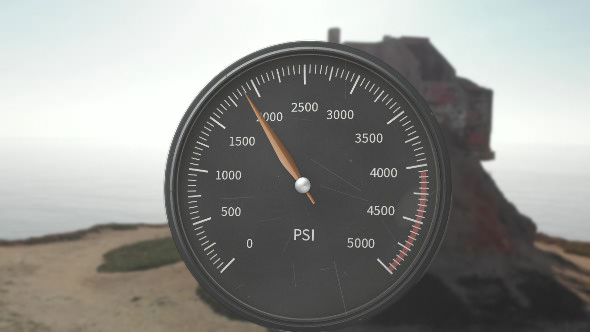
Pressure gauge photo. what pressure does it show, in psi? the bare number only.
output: 1900
